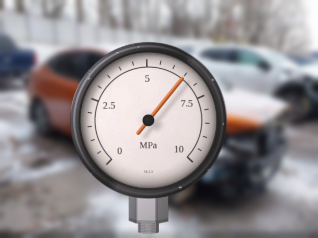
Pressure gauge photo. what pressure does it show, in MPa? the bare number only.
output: 6.5
